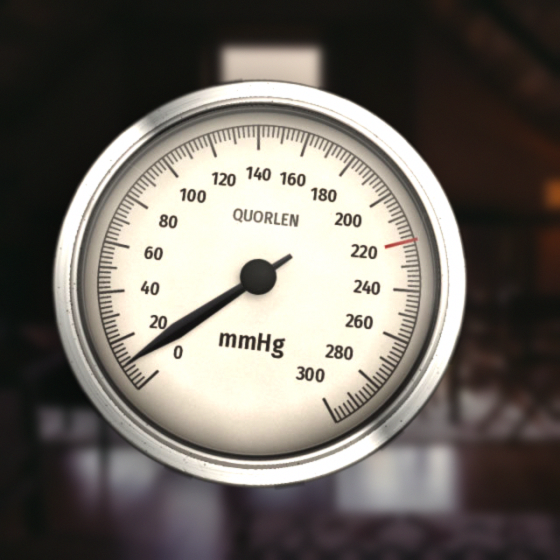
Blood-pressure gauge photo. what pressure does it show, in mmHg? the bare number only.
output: 10
